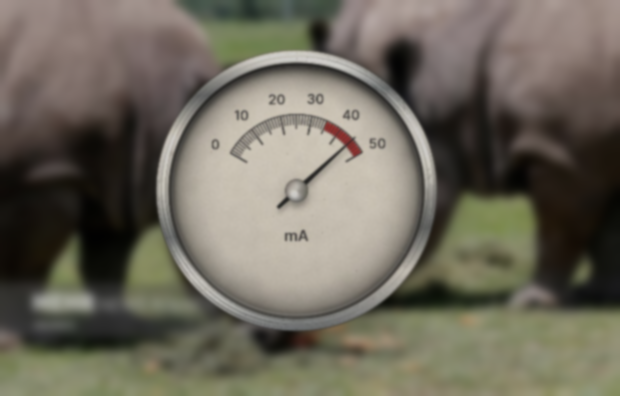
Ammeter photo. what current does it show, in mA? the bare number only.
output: 45
